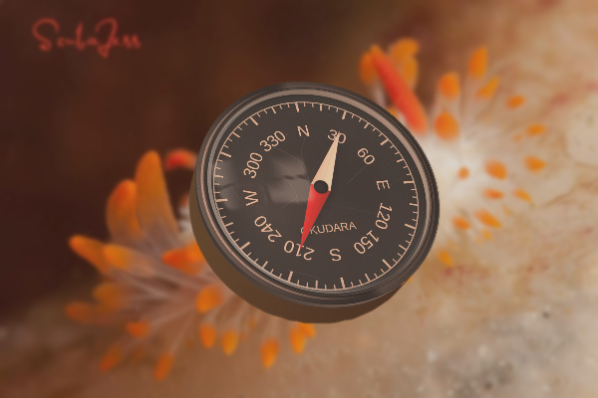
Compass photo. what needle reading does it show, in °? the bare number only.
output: 210
